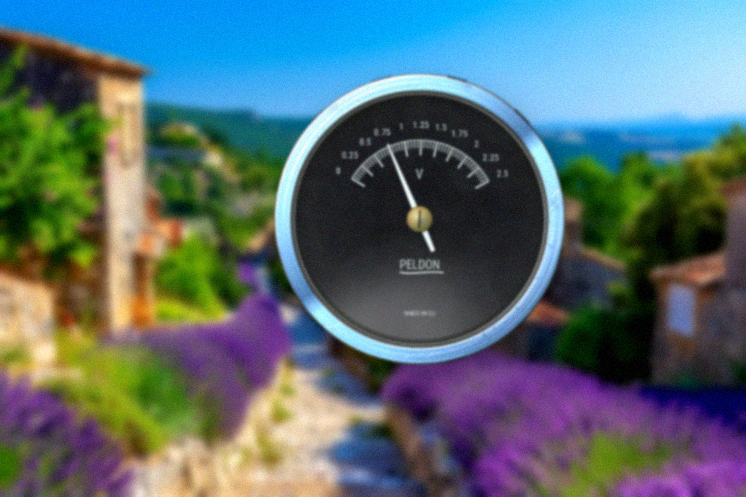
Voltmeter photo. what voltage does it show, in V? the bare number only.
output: 0.75
